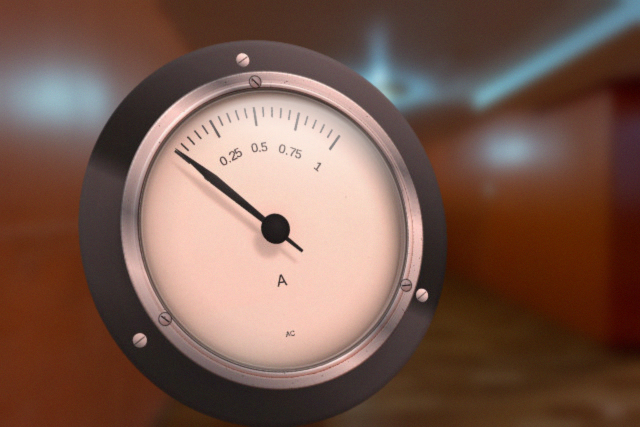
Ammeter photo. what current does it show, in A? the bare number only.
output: 0
